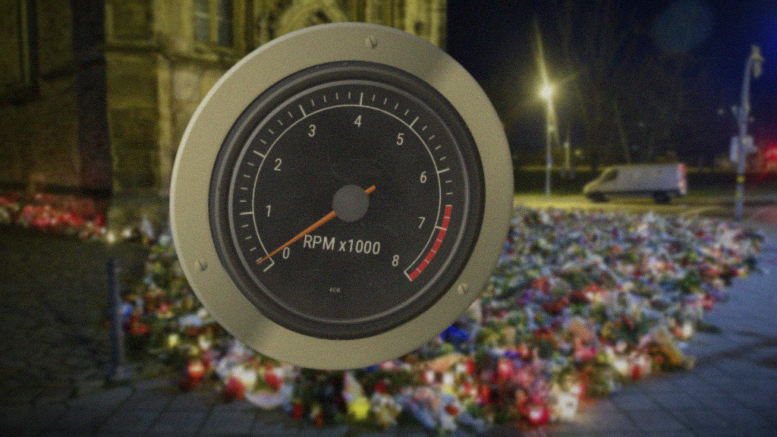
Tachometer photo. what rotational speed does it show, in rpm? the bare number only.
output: 200
